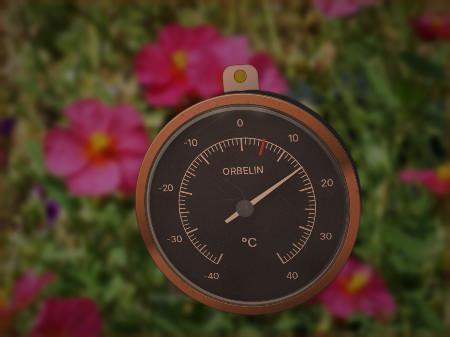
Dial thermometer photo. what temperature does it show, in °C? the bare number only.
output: 15
